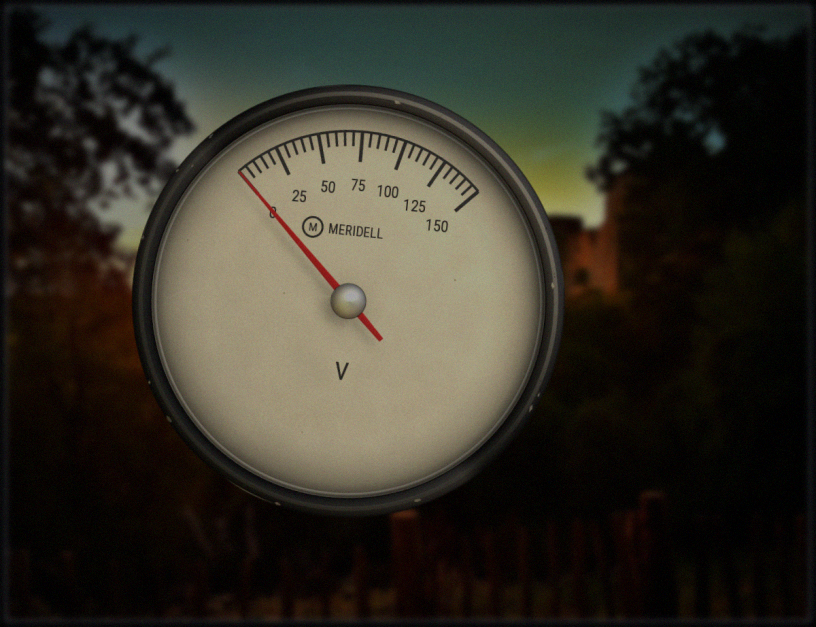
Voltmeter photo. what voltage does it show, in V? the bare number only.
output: 0
